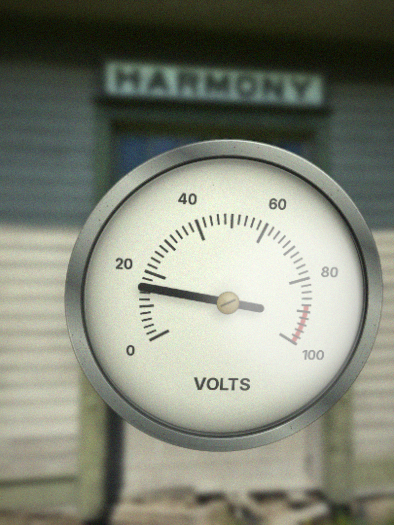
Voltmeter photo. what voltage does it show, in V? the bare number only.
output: 16
